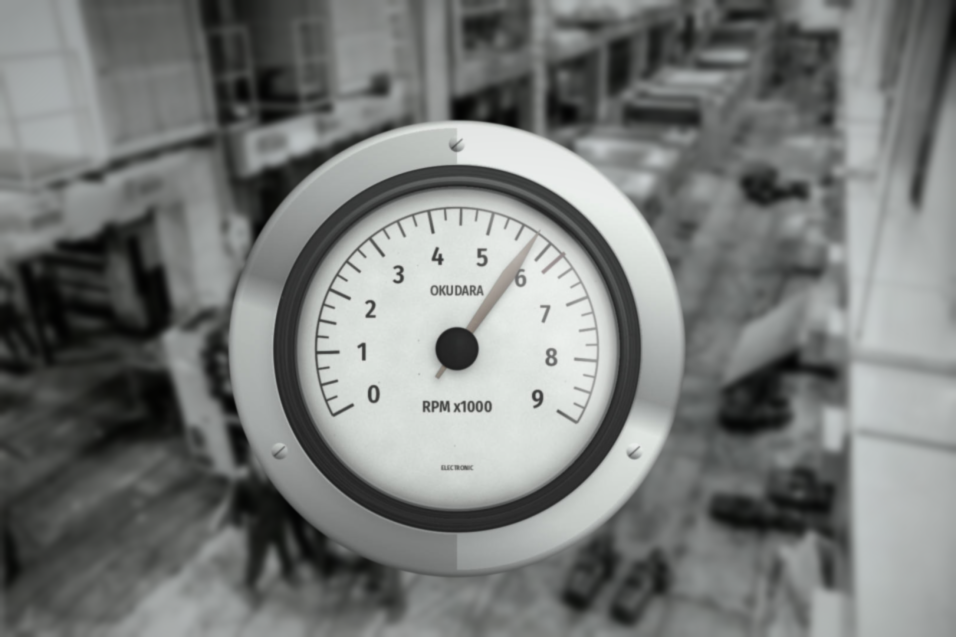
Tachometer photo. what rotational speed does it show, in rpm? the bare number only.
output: 5750
